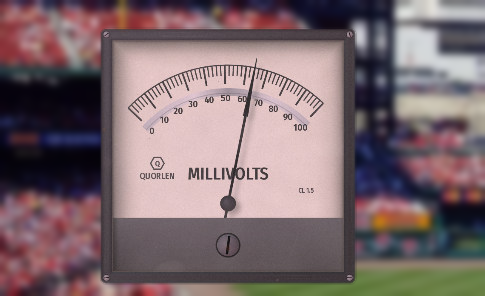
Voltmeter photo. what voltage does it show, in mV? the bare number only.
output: 64
